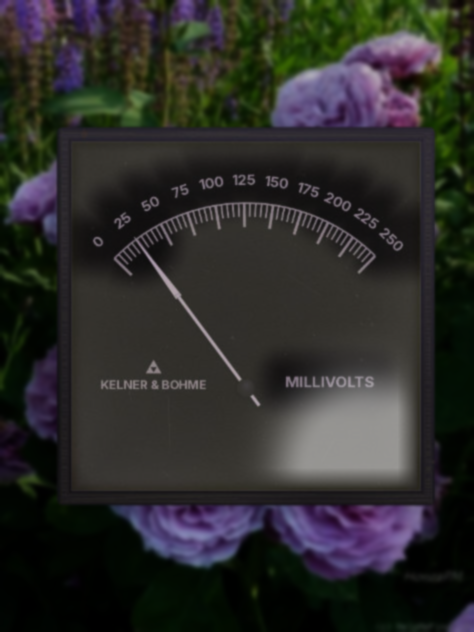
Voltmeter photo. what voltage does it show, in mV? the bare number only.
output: 25
